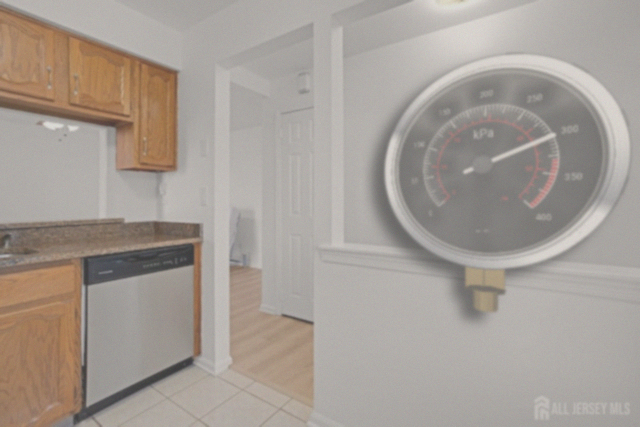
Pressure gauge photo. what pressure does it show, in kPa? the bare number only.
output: 300
